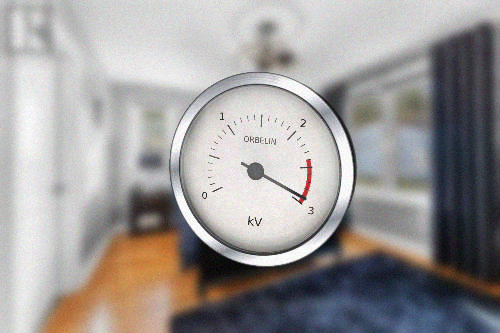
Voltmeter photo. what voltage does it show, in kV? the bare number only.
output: 2.9
